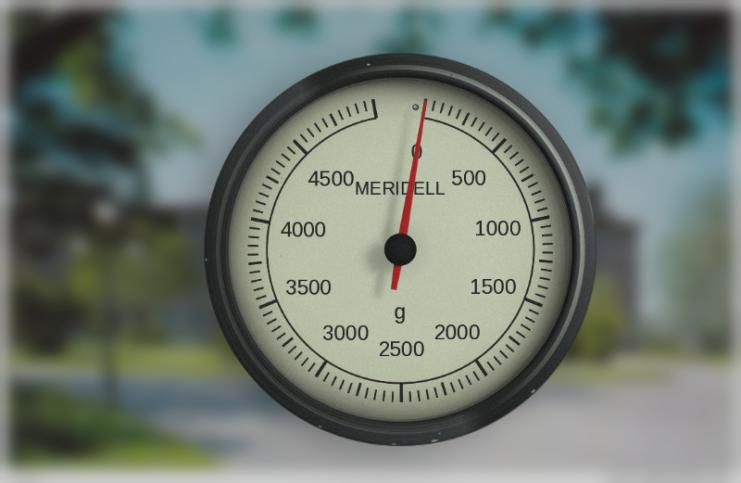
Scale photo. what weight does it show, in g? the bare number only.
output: 0
